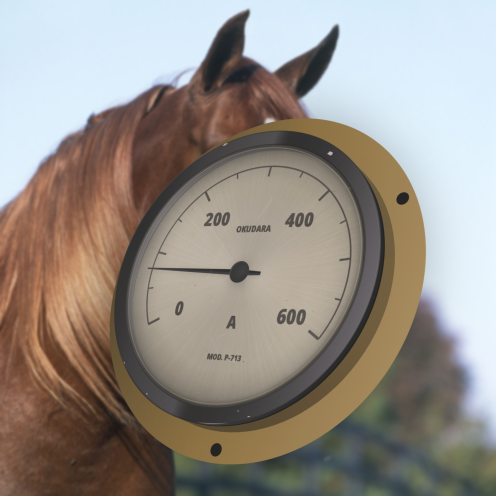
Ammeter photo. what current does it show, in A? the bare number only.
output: 75
